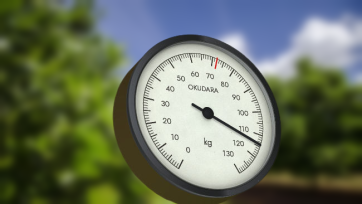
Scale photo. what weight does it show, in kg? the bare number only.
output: 115
